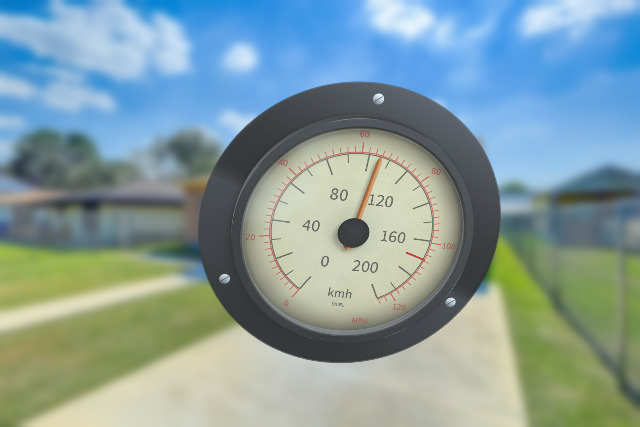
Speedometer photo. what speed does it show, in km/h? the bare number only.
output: 105
